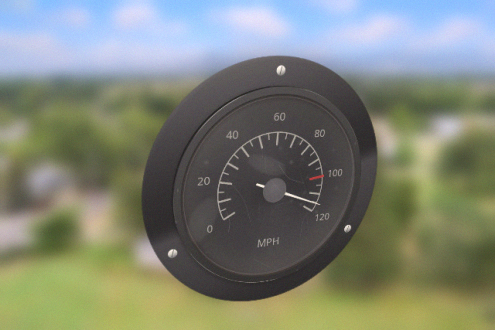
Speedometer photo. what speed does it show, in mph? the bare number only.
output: 115
